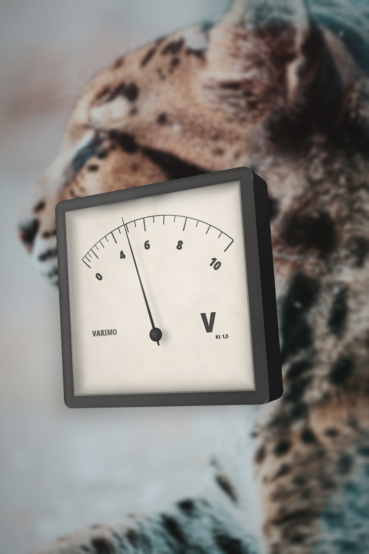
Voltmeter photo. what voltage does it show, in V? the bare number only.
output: 5
